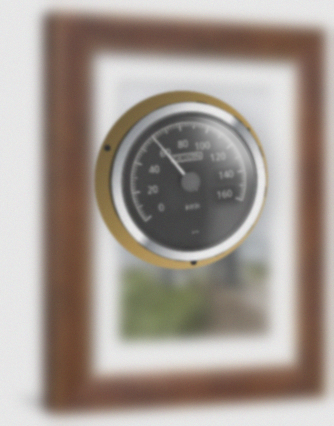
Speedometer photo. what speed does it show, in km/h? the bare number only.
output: 60
